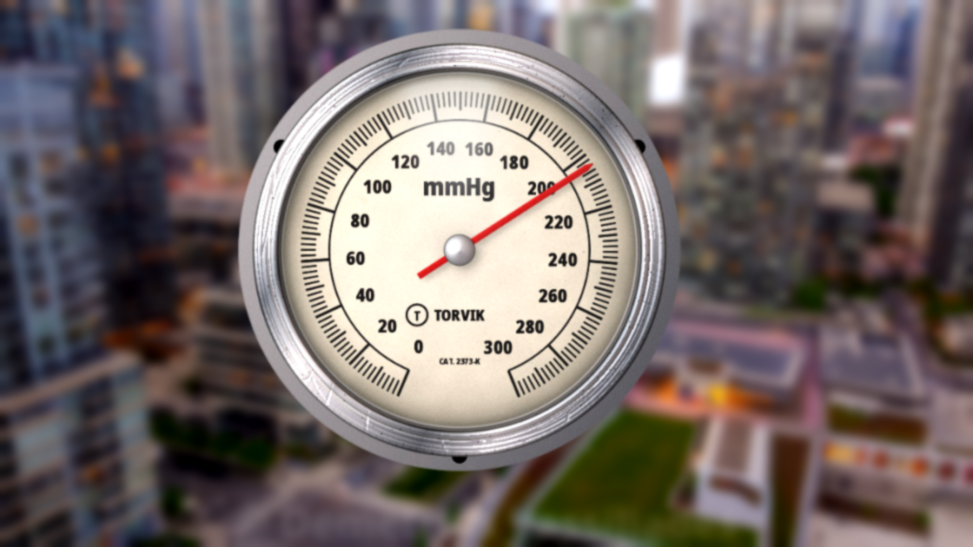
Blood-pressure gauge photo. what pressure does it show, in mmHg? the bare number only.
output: 204
